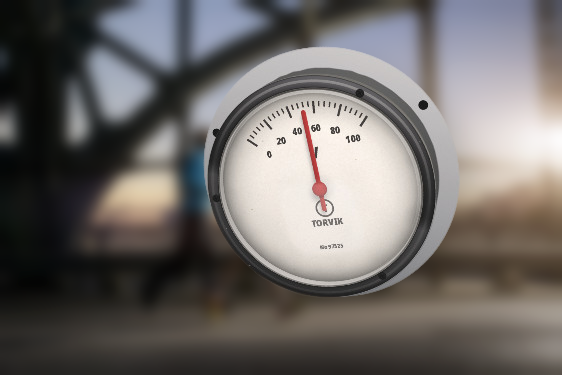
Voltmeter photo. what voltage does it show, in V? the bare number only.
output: 52
